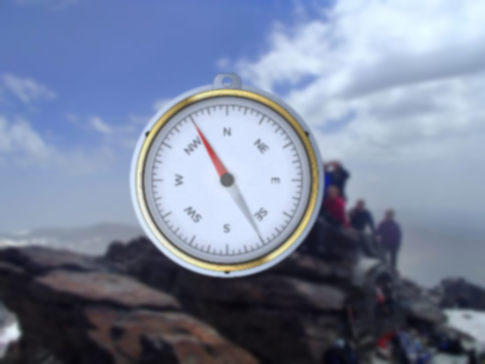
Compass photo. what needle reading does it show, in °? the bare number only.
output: 330
